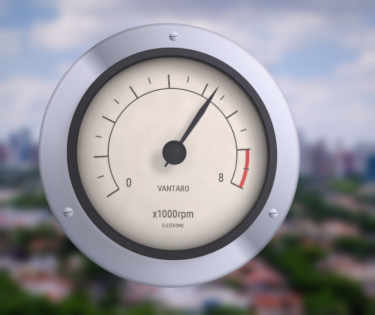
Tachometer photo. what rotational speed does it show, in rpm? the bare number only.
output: 5250
